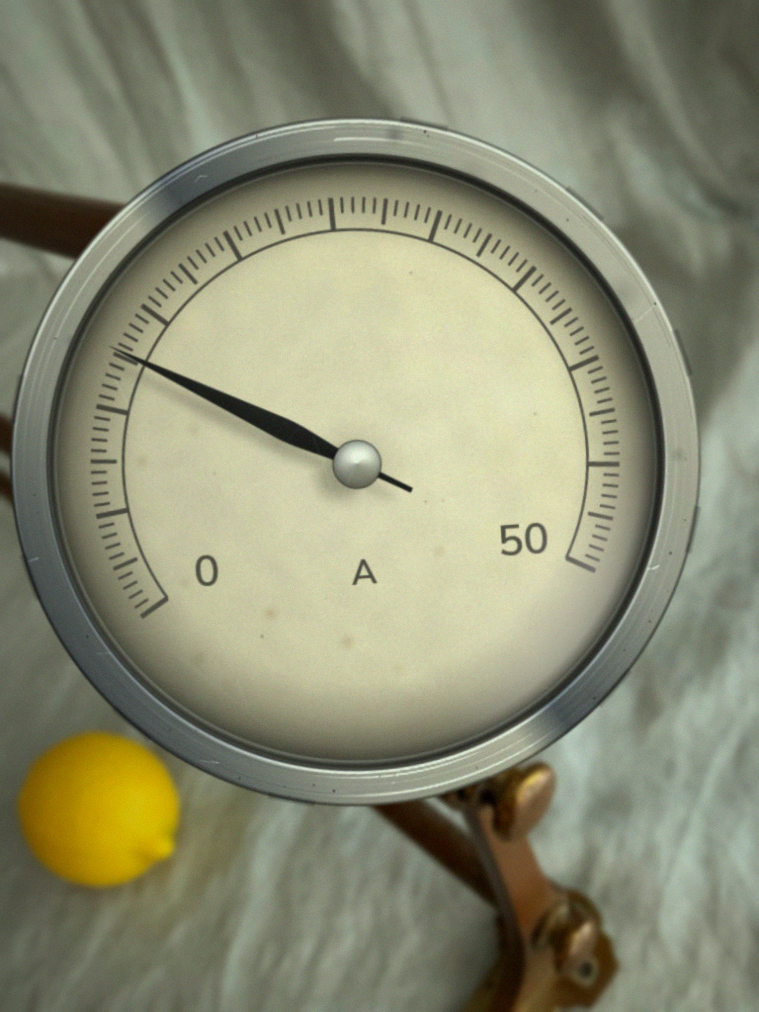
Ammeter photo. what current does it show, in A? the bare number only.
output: 12.75
